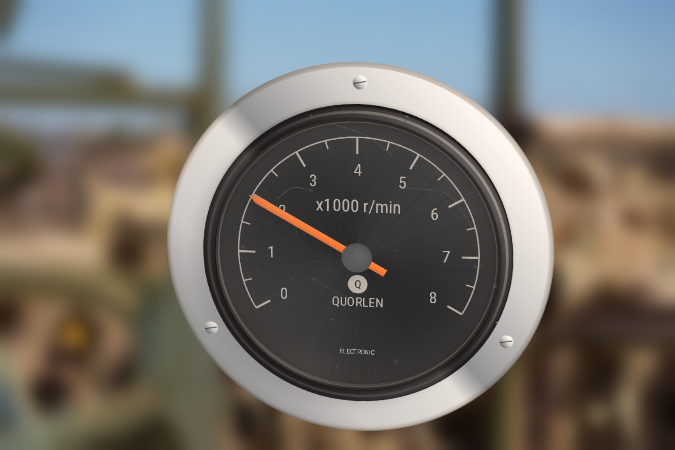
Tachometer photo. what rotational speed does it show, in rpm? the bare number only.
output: 2000
